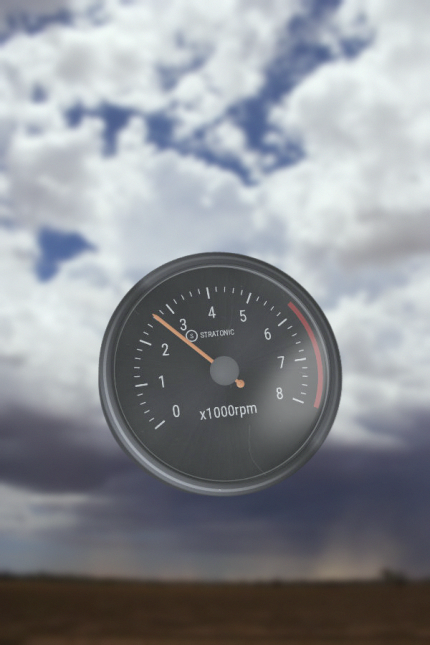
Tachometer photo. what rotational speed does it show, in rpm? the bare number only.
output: 2600
